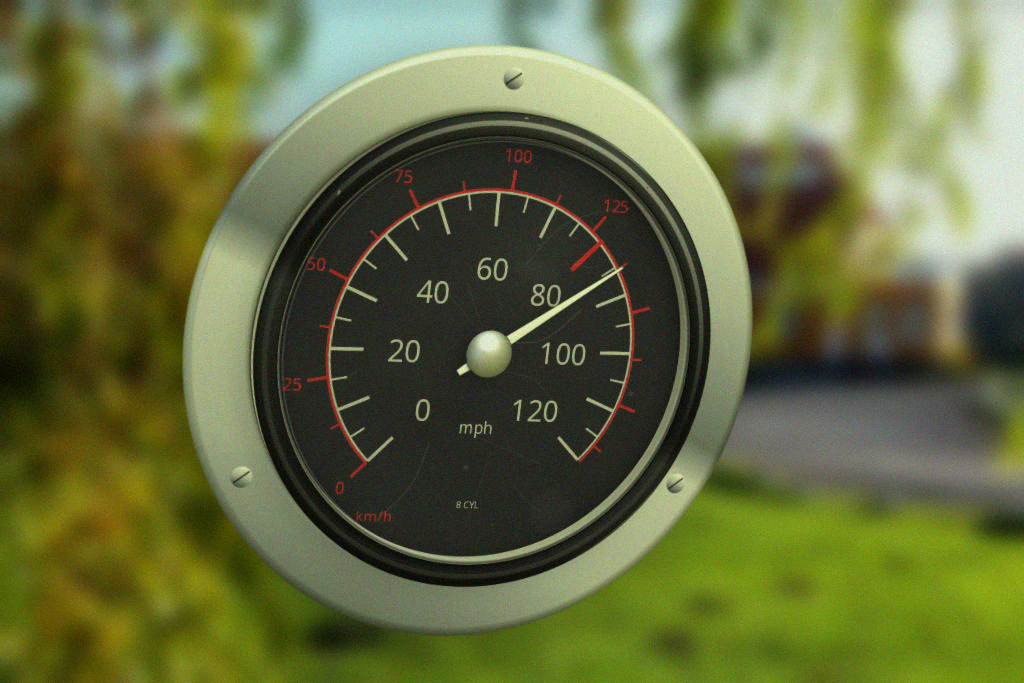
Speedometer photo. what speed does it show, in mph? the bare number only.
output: 85
